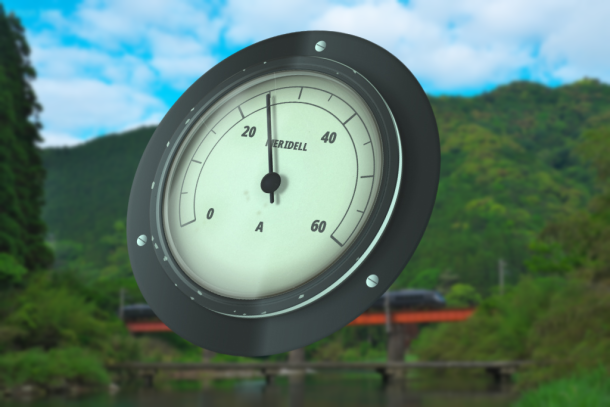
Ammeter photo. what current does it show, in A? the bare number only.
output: 25
